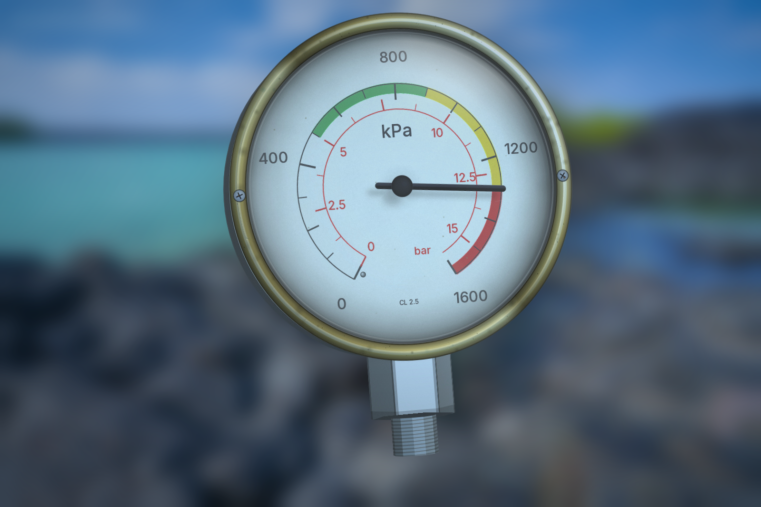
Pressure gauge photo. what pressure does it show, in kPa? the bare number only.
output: 1300
